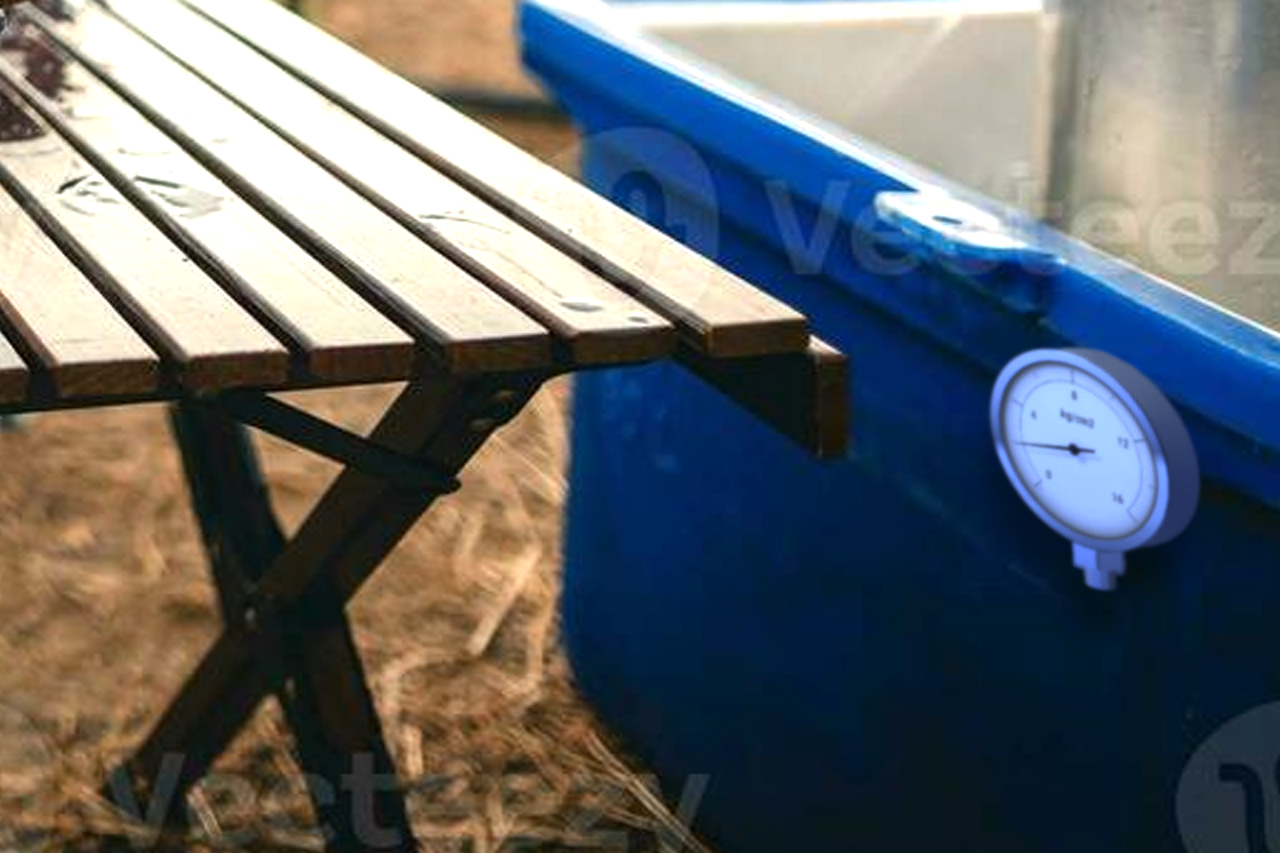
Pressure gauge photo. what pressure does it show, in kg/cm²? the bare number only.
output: 2
